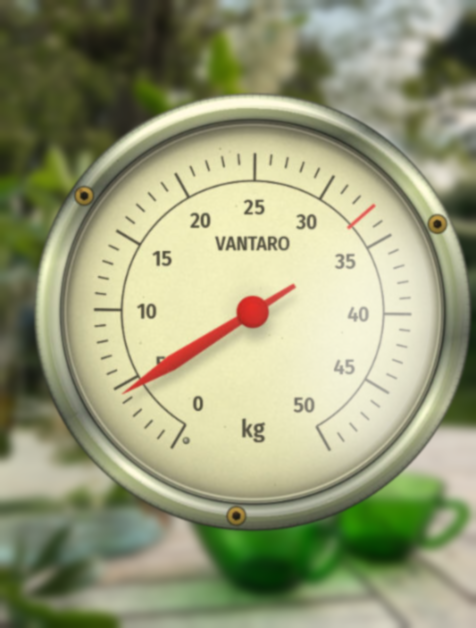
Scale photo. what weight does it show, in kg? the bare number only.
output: 4.5
